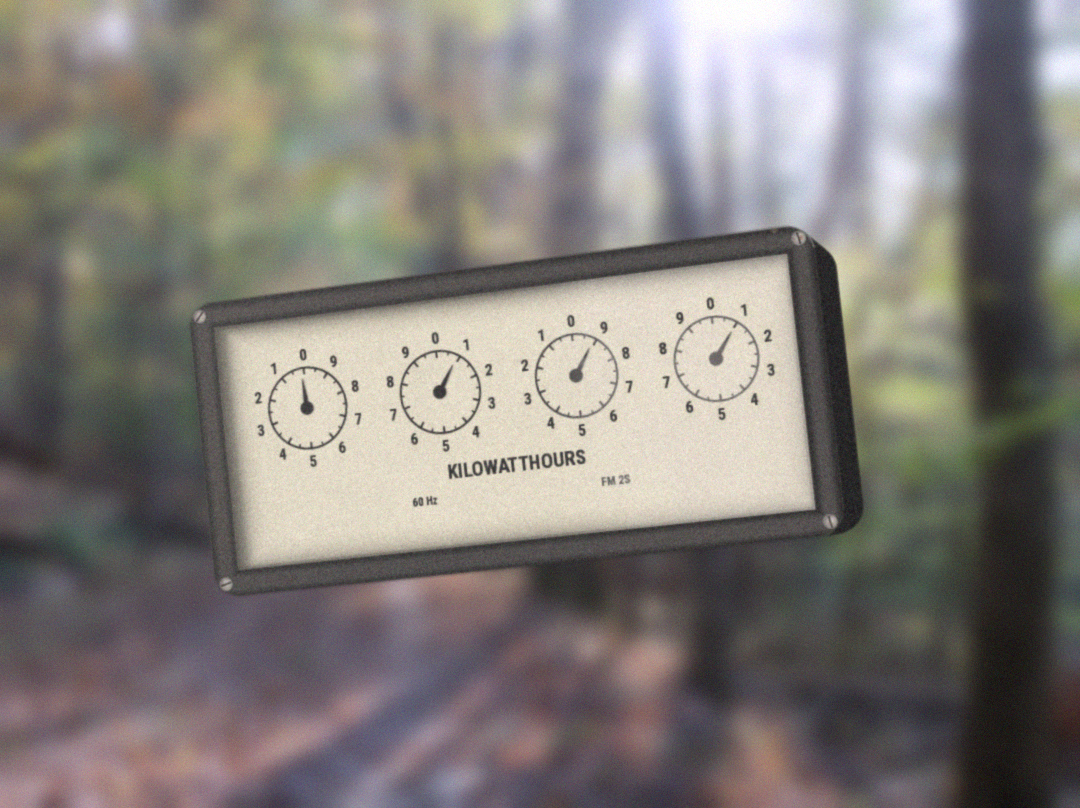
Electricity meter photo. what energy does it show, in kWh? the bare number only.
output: 91
